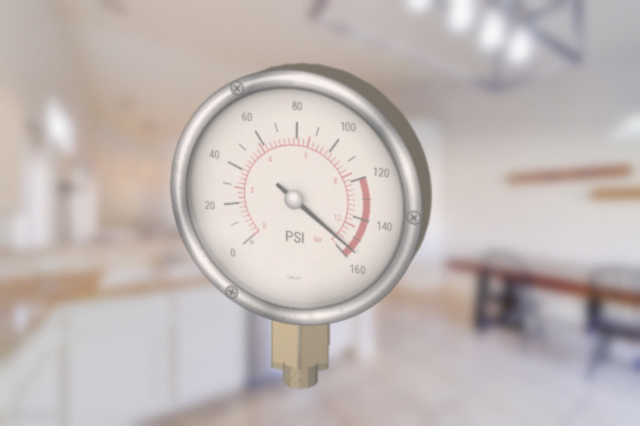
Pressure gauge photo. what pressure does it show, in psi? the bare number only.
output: 155
